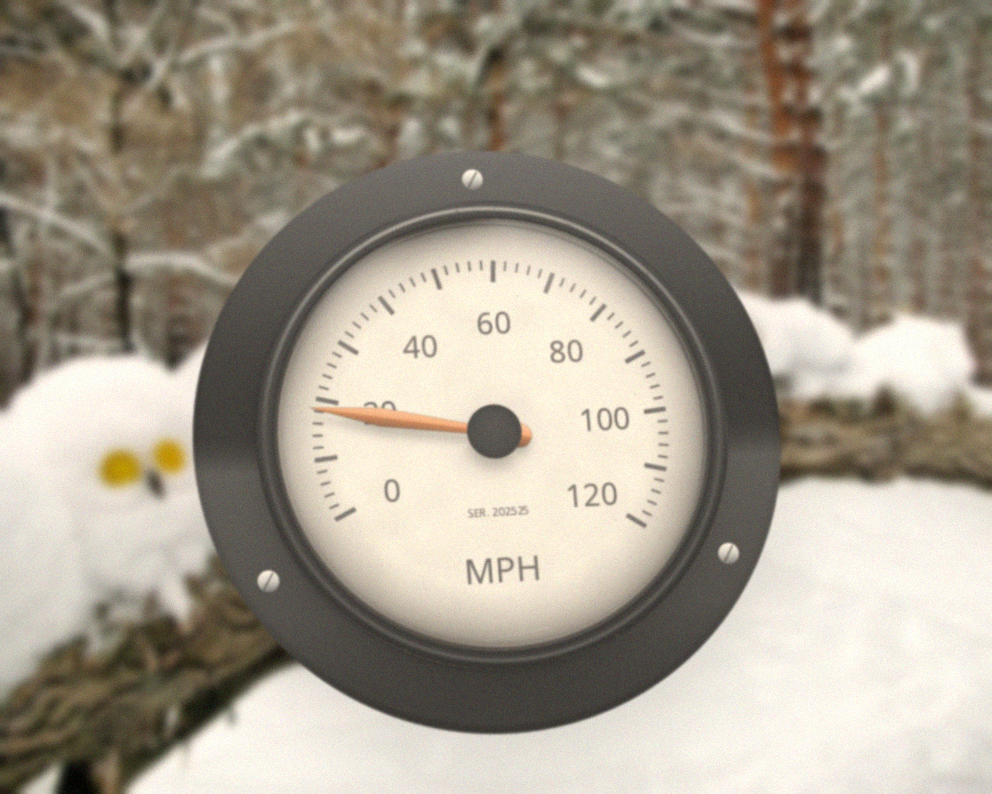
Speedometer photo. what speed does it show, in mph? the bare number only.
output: 18
